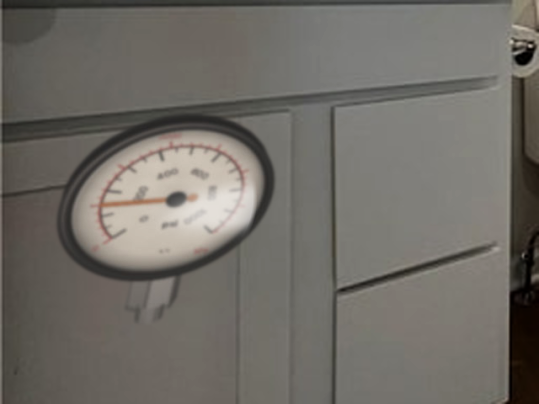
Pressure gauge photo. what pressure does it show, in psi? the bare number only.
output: 150
